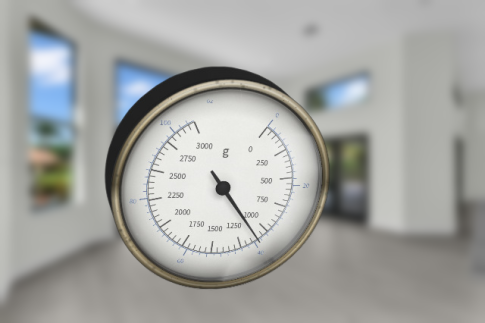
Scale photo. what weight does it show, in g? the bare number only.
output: 1100
